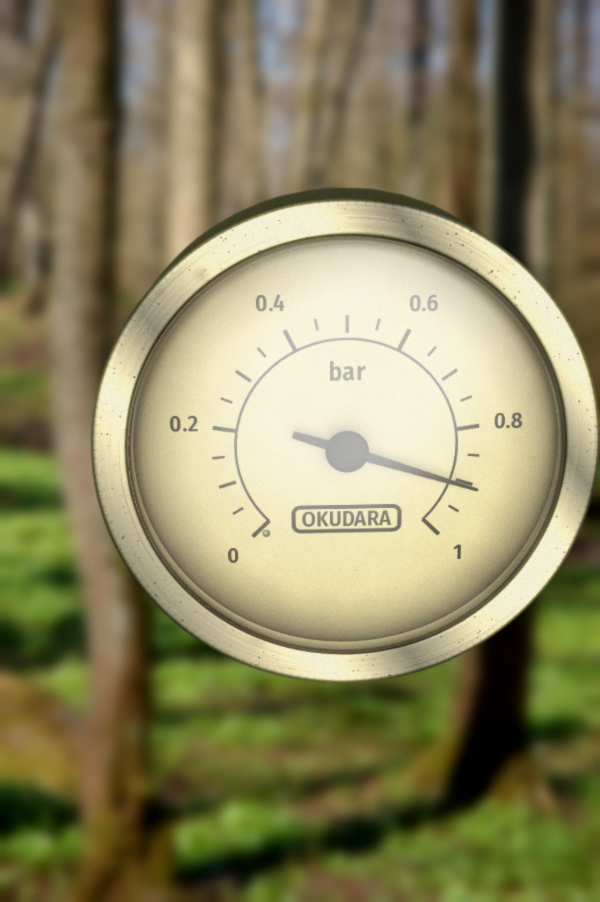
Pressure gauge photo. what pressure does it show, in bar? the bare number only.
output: 0.9
